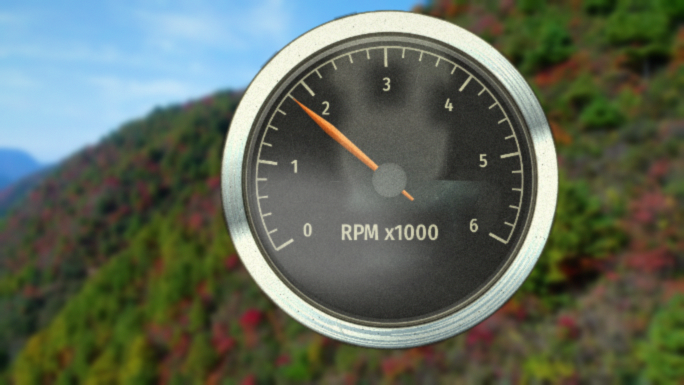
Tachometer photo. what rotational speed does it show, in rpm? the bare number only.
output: 1800
